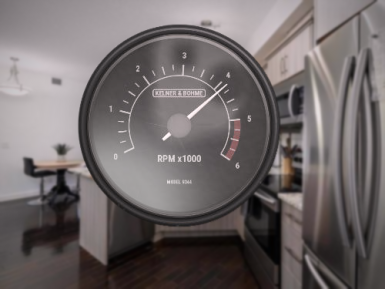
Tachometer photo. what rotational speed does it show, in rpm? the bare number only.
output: 4125
